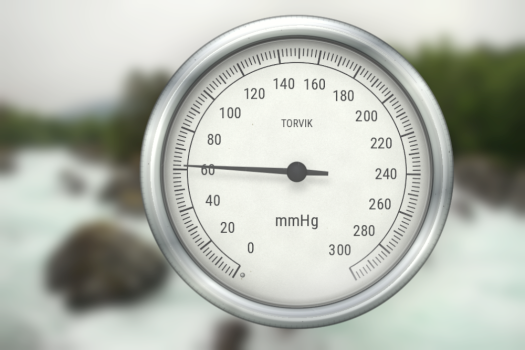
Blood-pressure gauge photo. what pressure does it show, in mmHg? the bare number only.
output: 62
